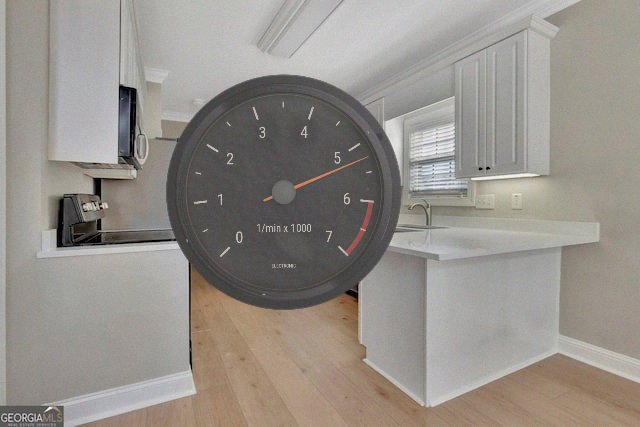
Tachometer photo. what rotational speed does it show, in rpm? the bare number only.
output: 5250
